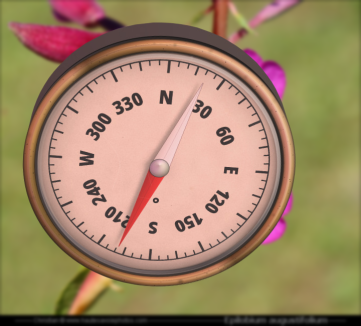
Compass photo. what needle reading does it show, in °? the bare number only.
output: 200
